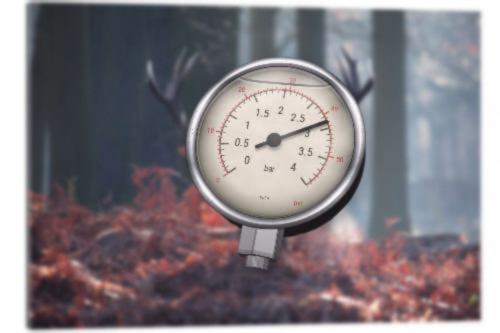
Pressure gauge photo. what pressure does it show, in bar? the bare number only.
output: 2.9
